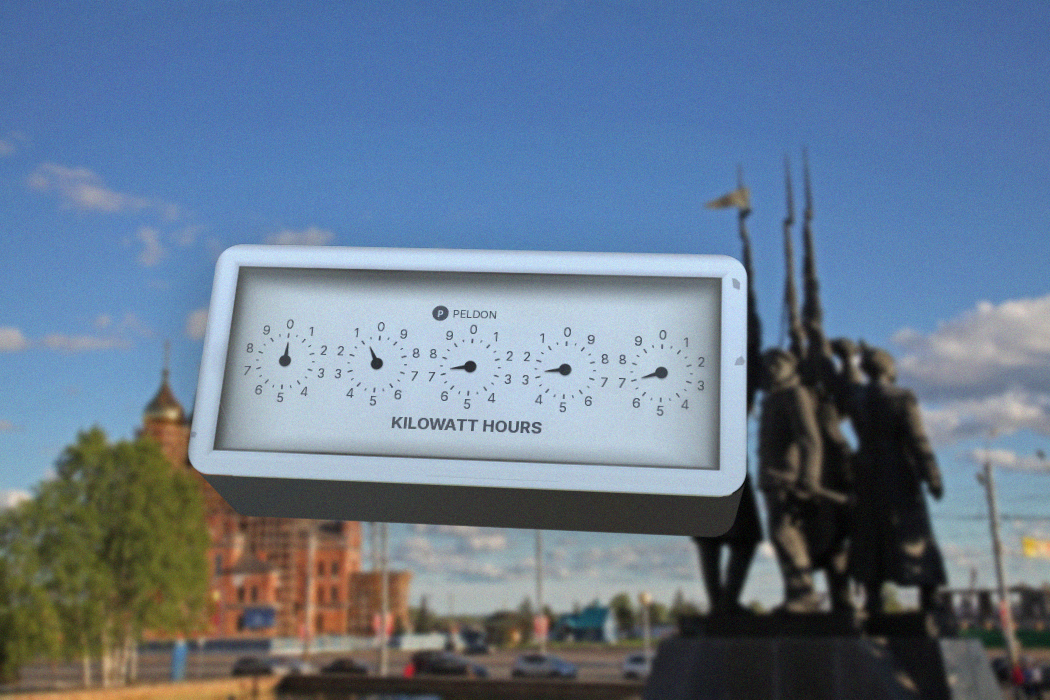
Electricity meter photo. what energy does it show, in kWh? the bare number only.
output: 727
